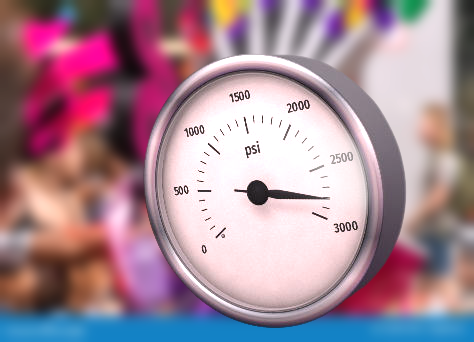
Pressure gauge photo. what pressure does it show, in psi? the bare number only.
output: 2800
